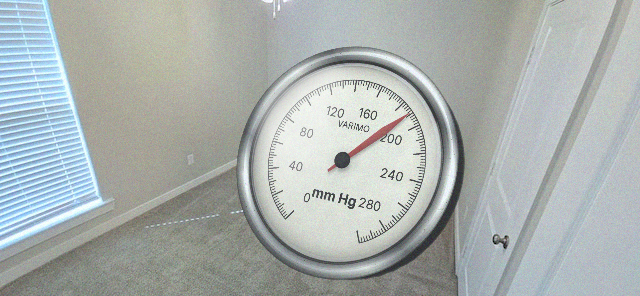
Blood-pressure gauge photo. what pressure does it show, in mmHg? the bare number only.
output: 190
